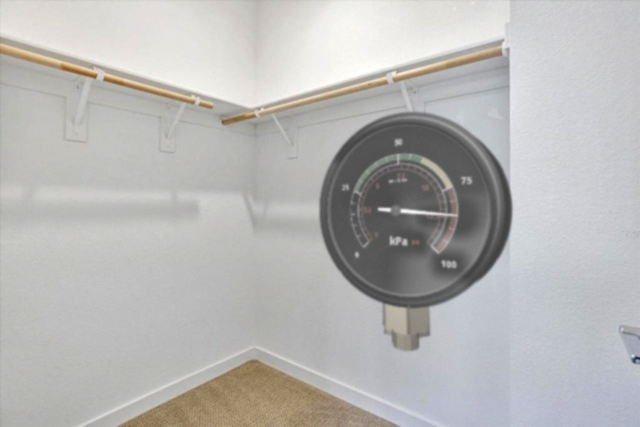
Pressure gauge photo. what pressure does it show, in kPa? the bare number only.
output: 85
